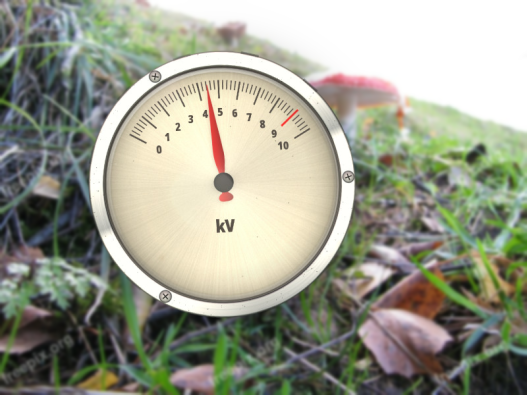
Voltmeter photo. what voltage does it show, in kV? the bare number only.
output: 4.4
